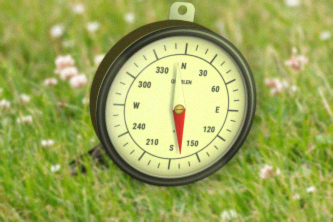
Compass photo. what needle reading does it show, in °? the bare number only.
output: 170
